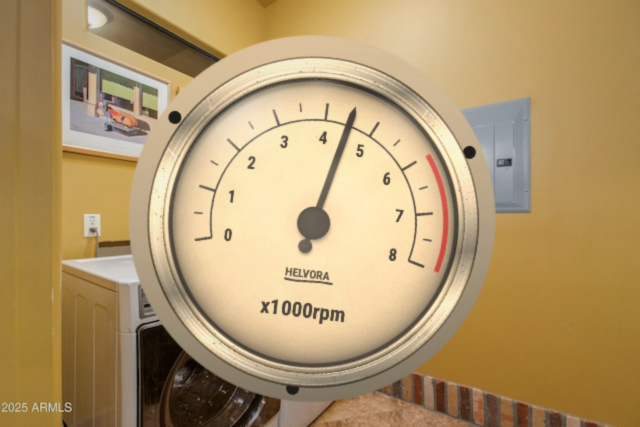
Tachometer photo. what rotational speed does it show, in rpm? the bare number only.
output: 4500
